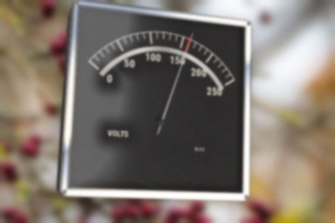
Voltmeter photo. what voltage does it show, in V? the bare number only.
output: 160
